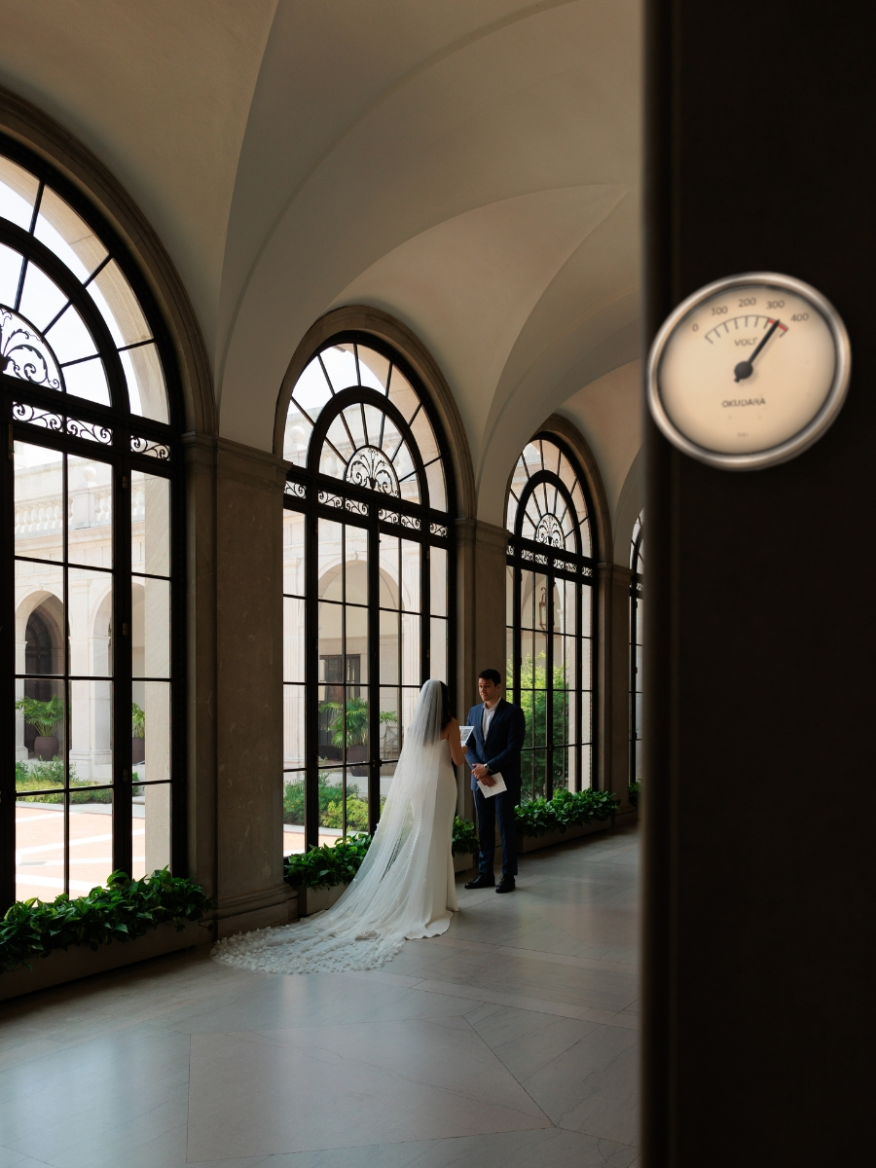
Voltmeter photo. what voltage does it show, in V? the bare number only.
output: 350
